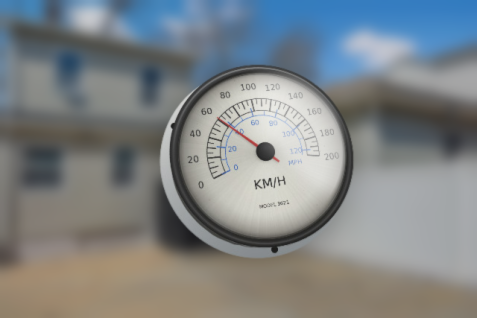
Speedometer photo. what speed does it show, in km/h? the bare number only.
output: 60
